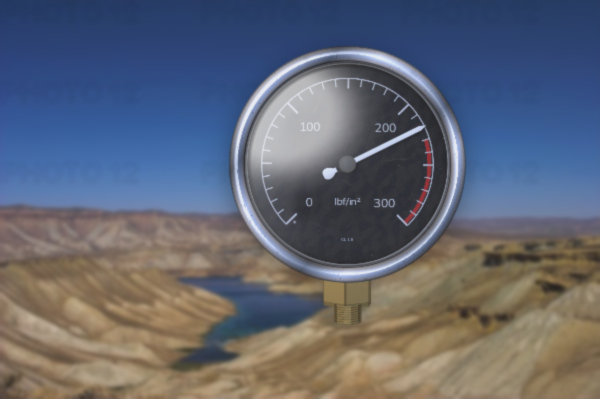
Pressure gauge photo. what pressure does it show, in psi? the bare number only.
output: 220
